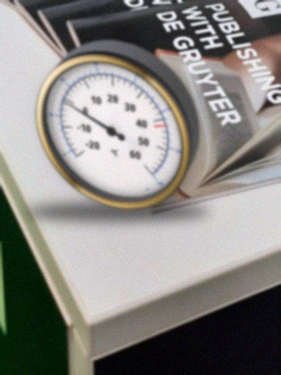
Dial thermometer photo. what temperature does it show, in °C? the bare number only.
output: 0
